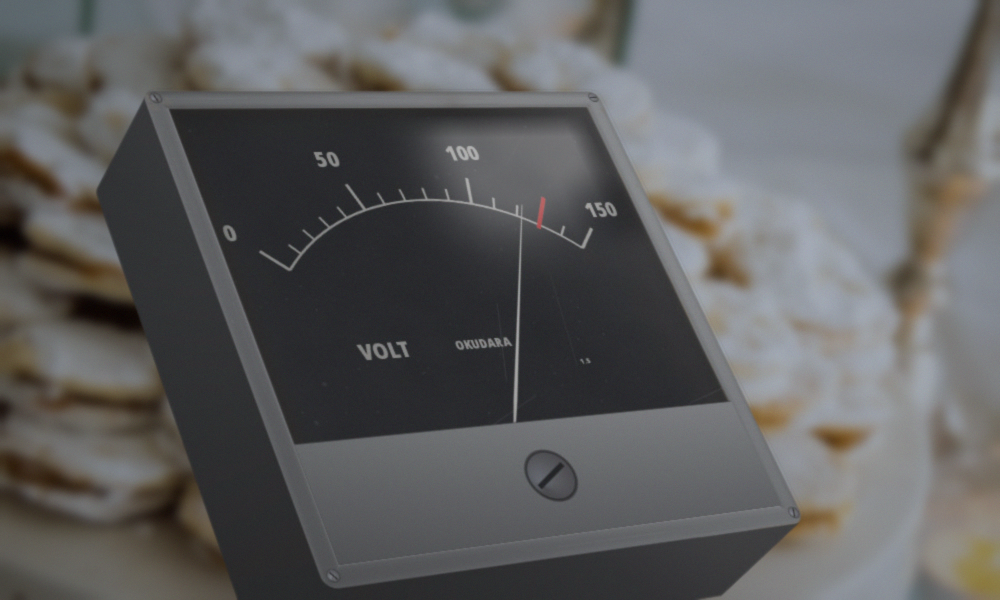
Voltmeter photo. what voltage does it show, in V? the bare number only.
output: 120
